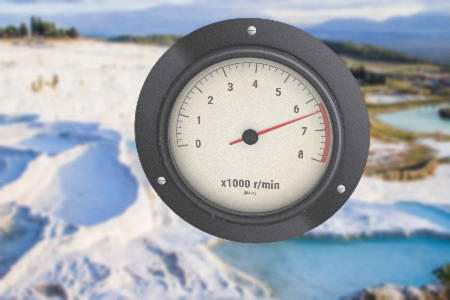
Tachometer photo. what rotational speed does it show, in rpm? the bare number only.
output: 6400
